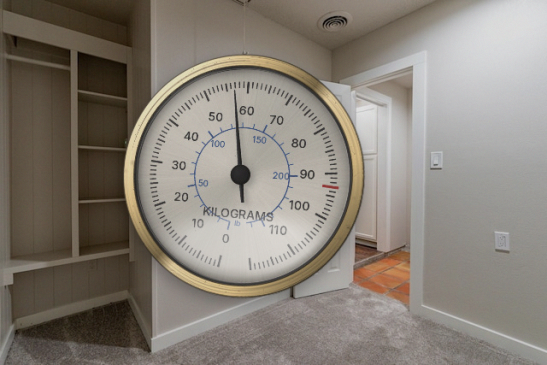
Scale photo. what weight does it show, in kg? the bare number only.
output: 57
